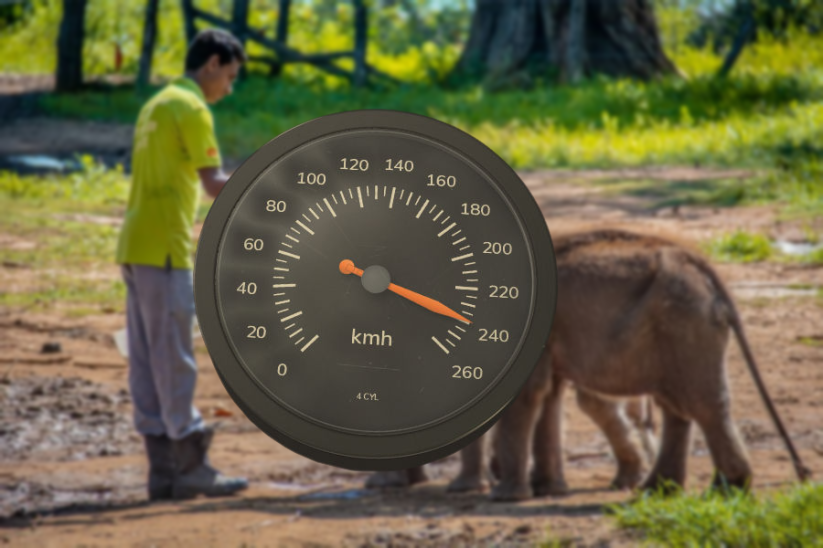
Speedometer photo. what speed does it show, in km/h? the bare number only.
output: 240
